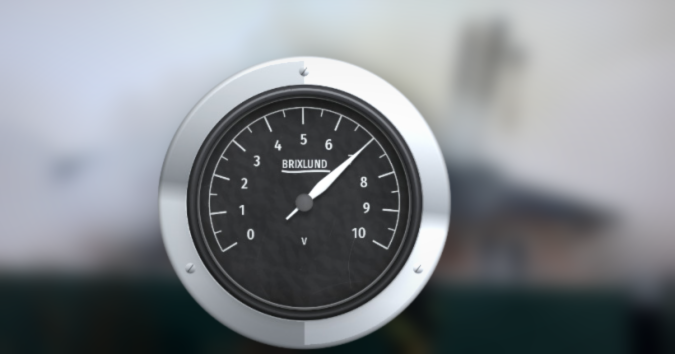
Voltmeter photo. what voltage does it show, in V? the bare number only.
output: 7
